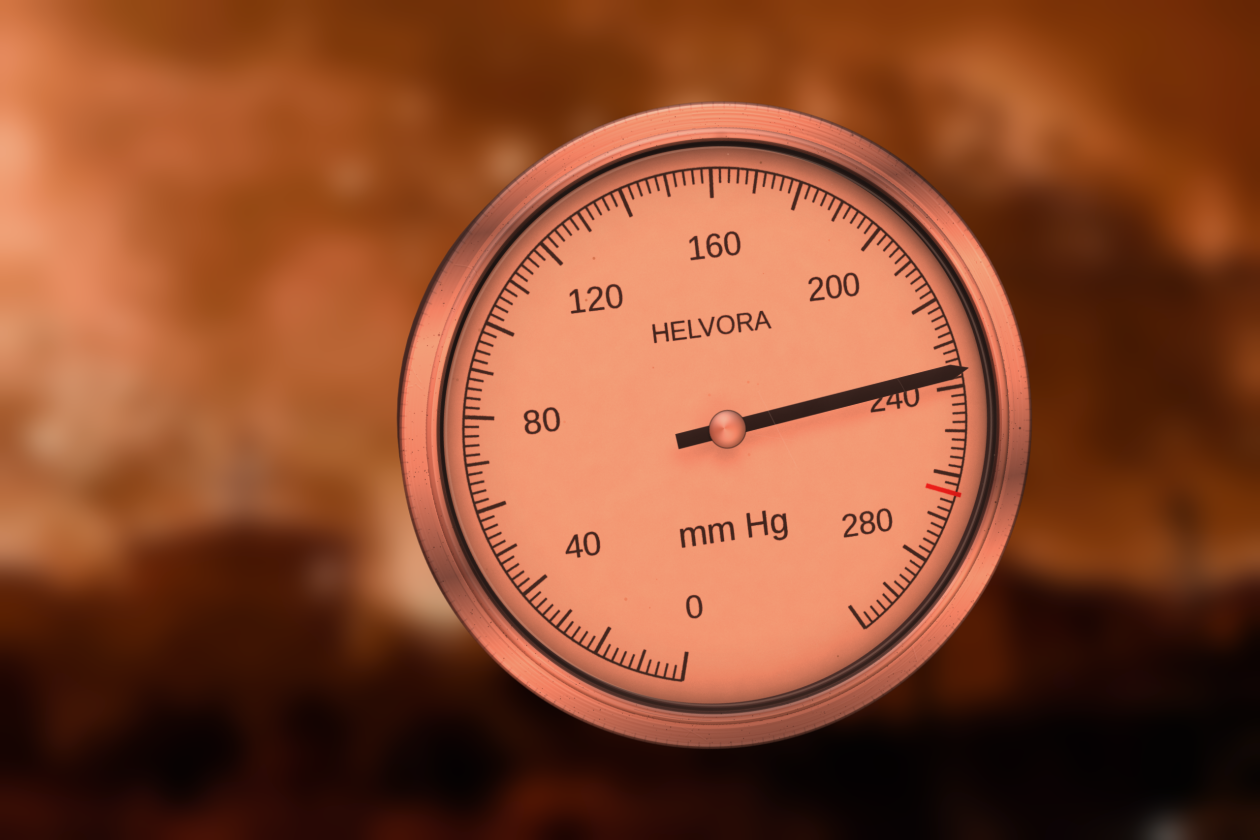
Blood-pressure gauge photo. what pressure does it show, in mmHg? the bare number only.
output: 236
